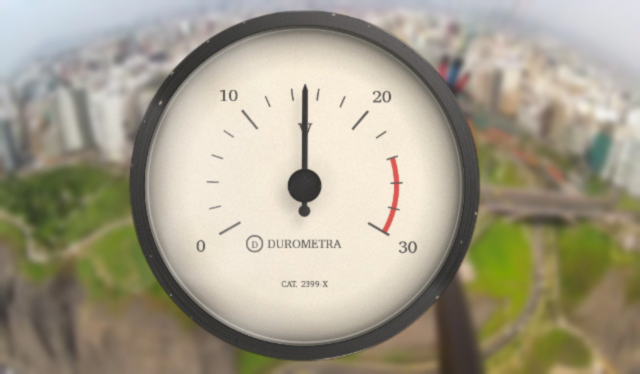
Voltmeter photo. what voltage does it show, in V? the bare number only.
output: 15
